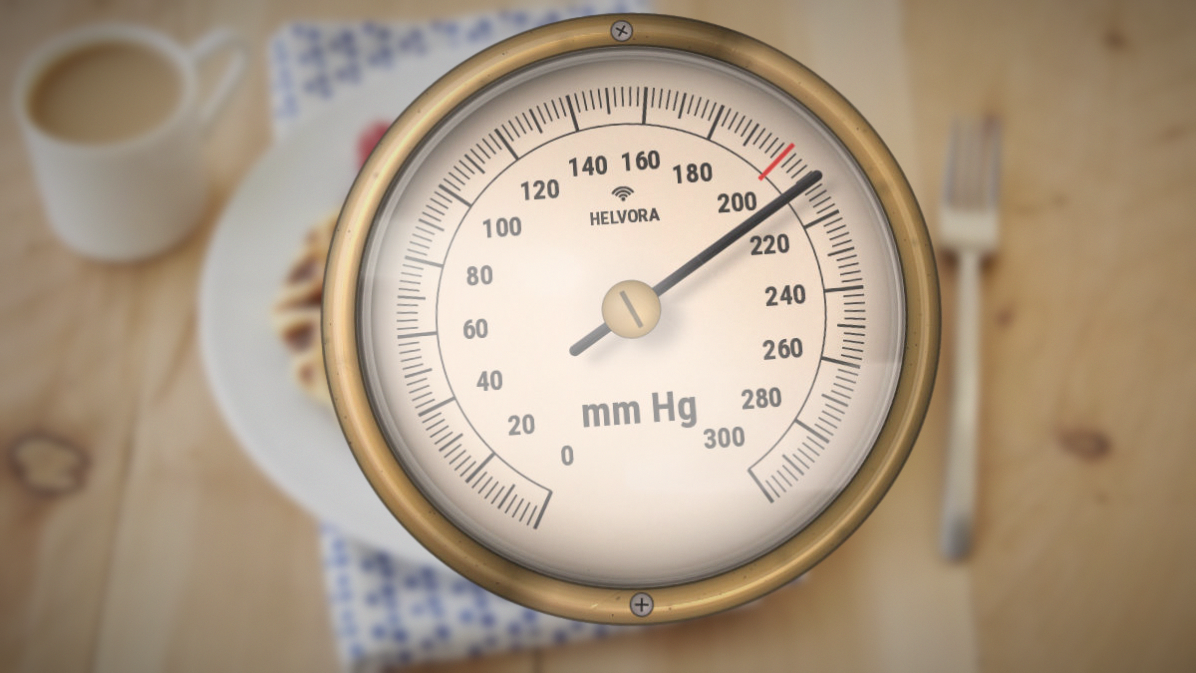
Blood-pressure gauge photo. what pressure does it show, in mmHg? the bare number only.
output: 210
